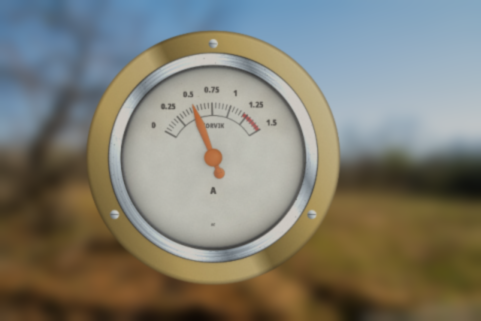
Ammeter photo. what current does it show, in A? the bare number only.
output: 0.5
